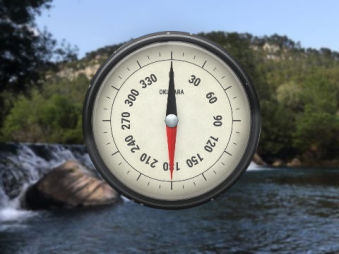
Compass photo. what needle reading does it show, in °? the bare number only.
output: 180
